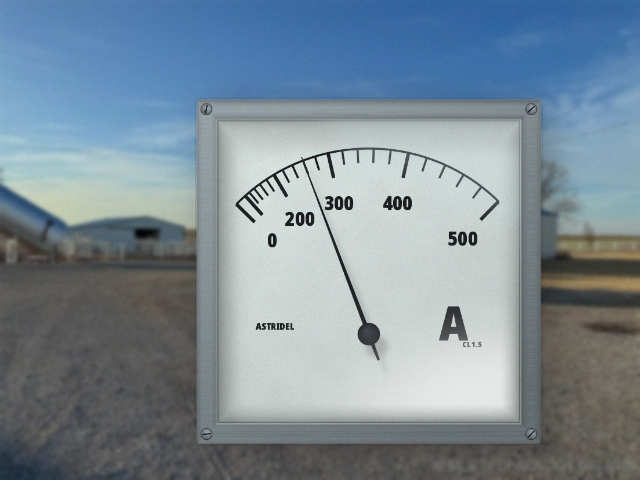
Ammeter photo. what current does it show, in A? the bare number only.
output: 260
